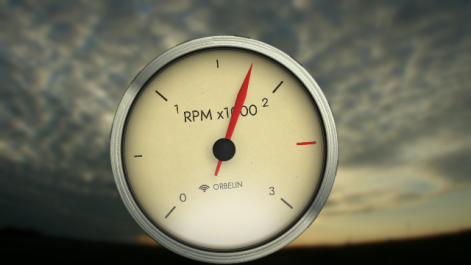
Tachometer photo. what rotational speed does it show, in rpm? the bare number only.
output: 1750
